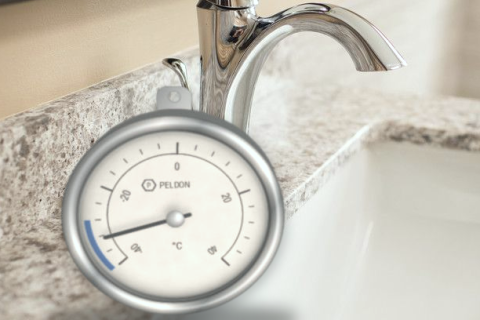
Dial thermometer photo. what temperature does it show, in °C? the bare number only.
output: -32
